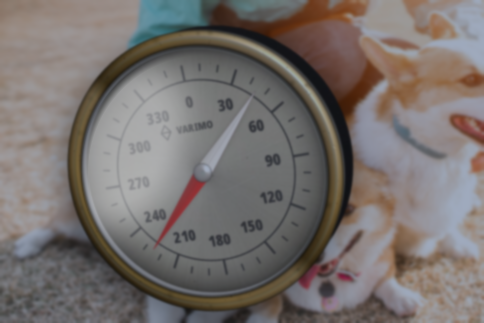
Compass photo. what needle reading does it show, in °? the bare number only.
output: 225
